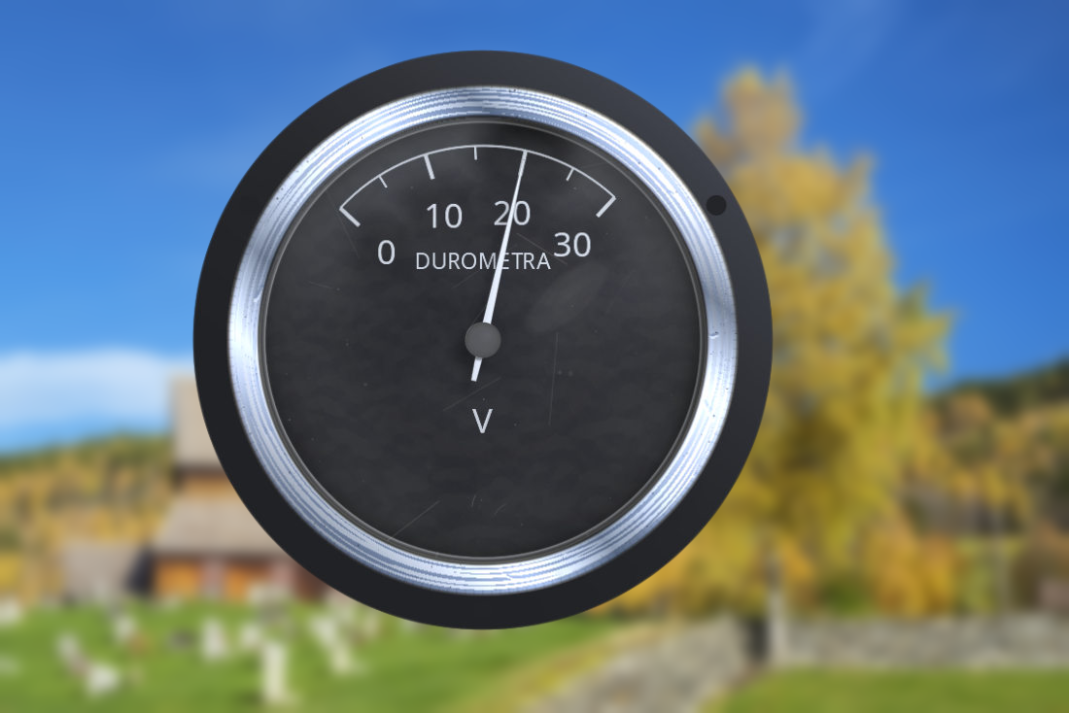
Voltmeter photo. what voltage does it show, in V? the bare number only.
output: 20
